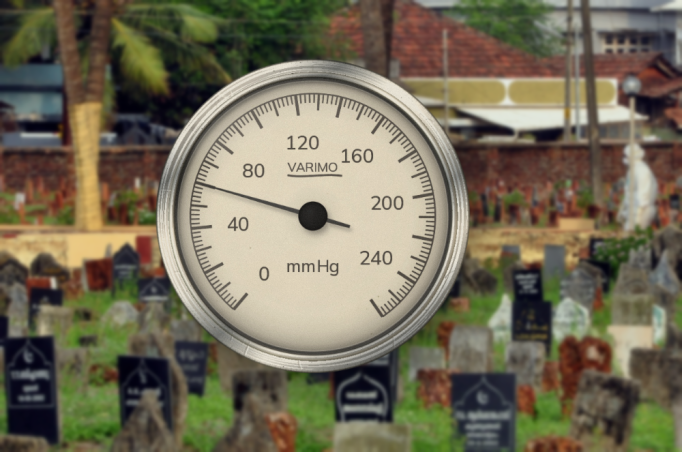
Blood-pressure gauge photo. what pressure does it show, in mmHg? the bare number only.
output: 60
